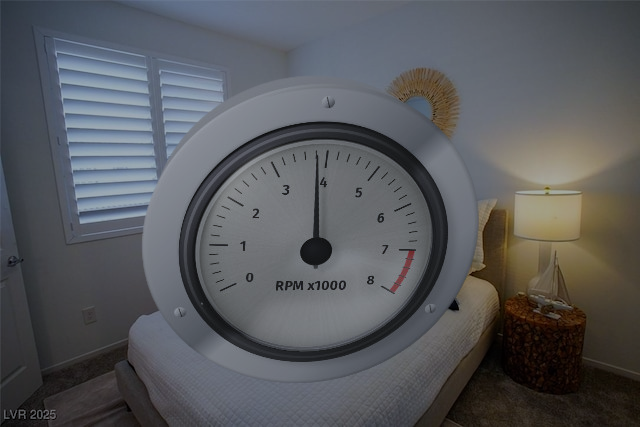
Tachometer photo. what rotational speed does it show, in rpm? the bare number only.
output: 3800
